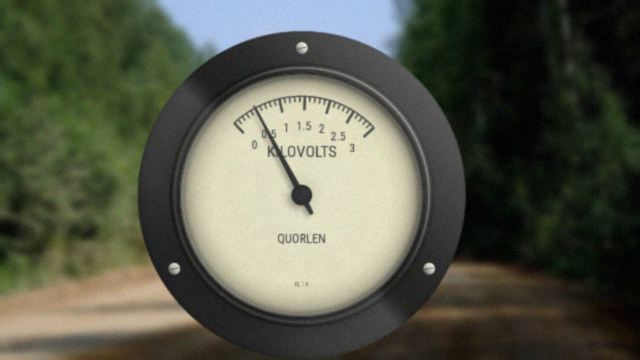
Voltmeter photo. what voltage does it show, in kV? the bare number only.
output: 0.5
